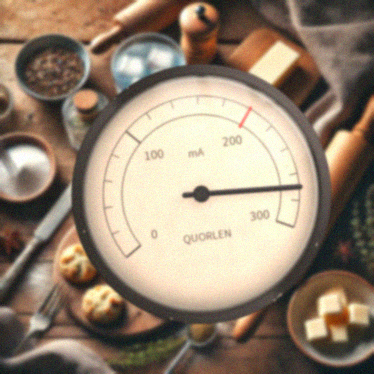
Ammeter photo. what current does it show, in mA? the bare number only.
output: 270
